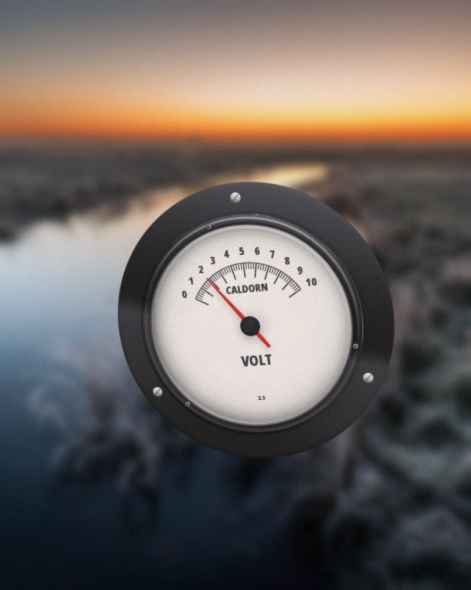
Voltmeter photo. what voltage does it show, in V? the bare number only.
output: 2
